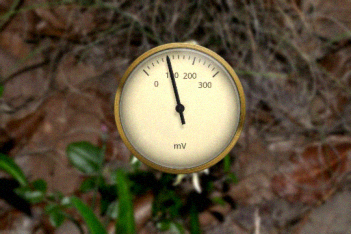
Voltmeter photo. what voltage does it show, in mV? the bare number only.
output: 100
